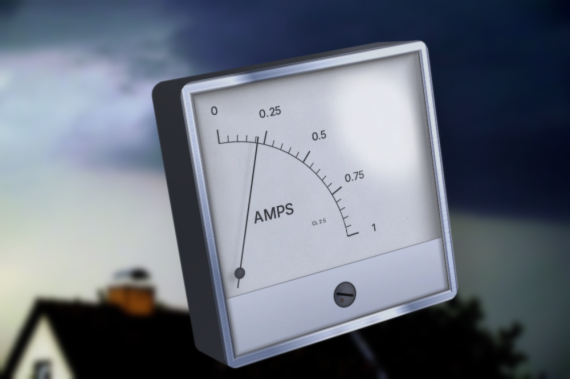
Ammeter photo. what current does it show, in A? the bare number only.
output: 0.2
